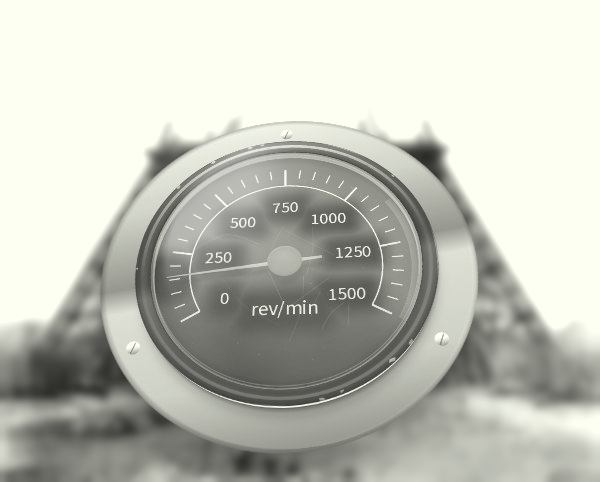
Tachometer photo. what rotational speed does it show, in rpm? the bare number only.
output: 150
